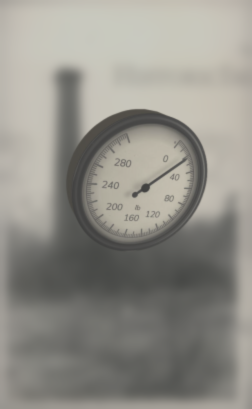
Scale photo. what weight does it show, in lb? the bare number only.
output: 20
